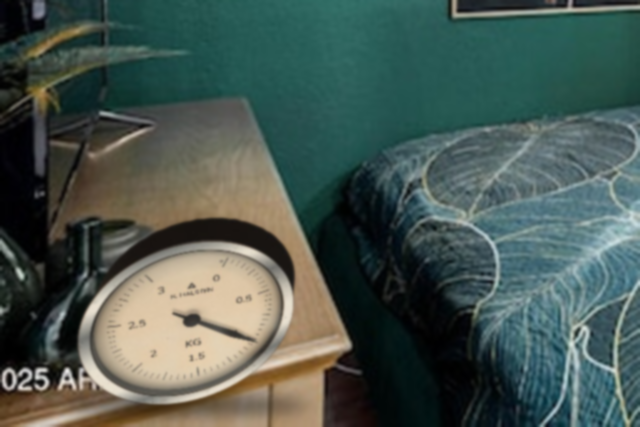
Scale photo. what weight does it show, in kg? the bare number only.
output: 1
